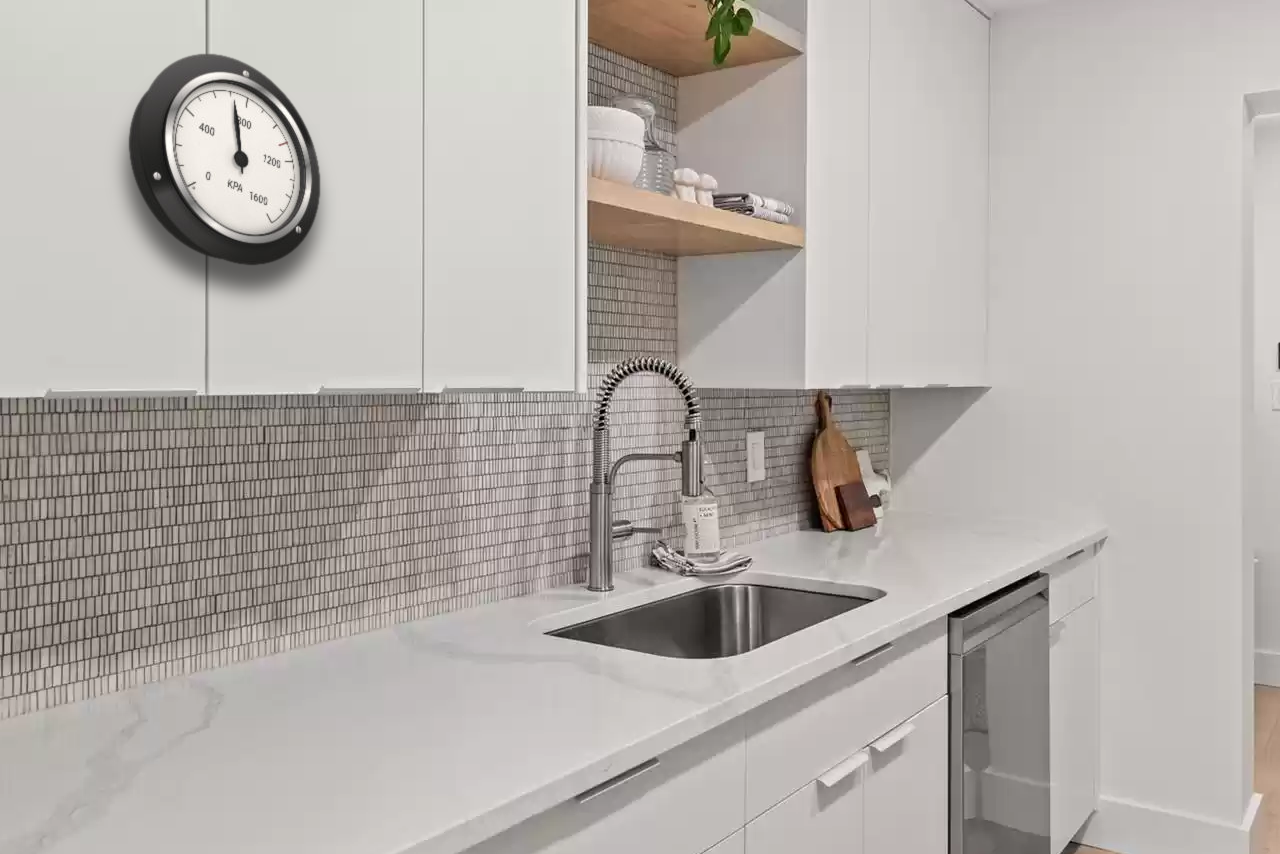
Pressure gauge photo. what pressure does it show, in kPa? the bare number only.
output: 700
